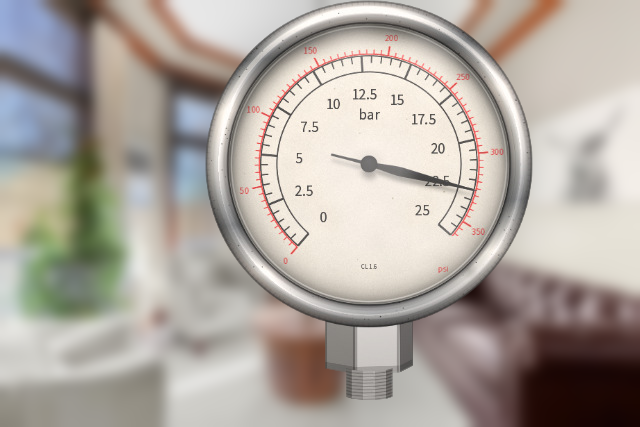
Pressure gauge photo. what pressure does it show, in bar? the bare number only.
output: 22.5
